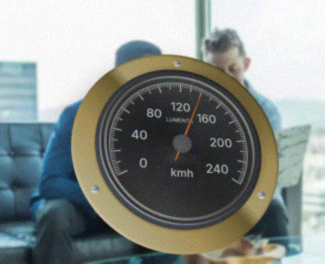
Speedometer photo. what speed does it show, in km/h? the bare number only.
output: 140
